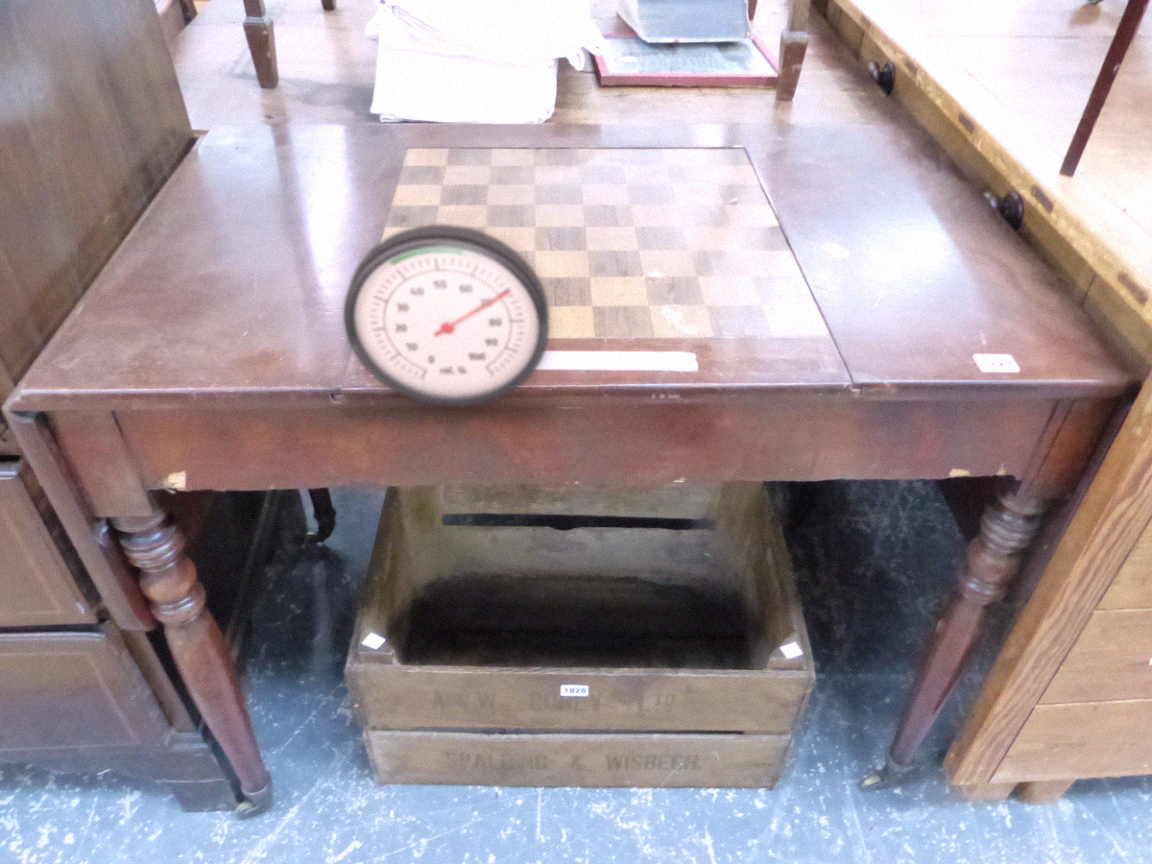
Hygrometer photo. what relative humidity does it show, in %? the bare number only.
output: 70
